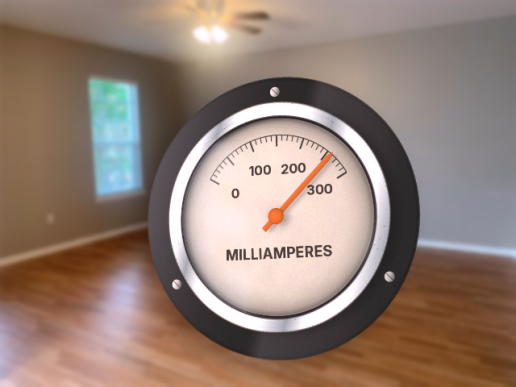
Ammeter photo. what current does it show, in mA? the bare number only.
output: 260
